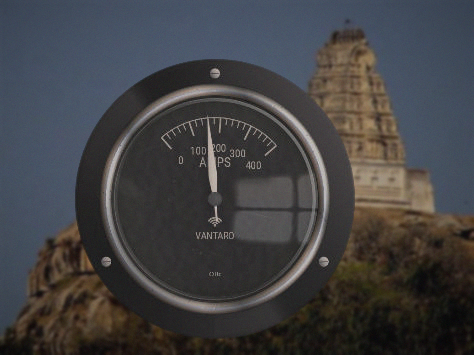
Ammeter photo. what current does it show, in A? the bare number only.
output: 160
